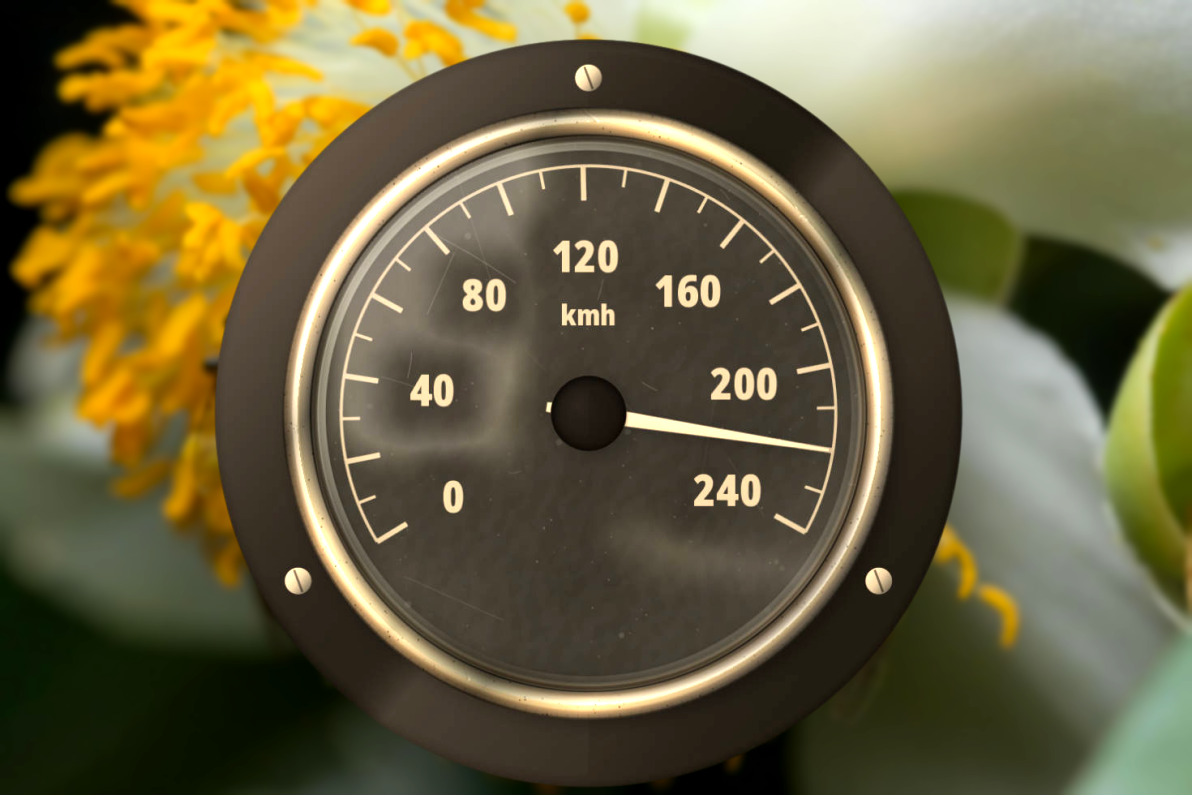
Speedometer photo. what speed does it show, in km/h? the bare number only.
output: 220
